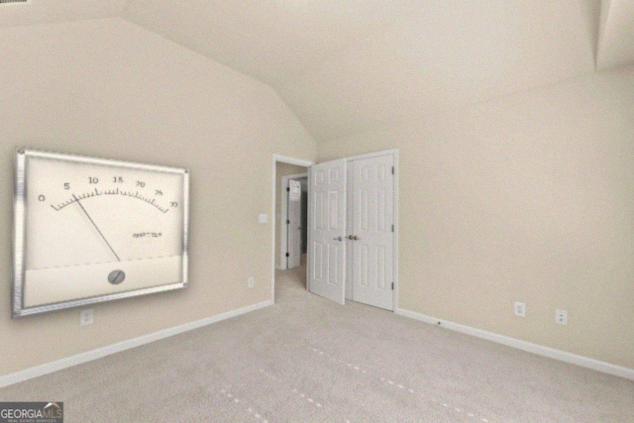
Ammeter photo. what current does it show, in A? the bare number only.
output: 5
